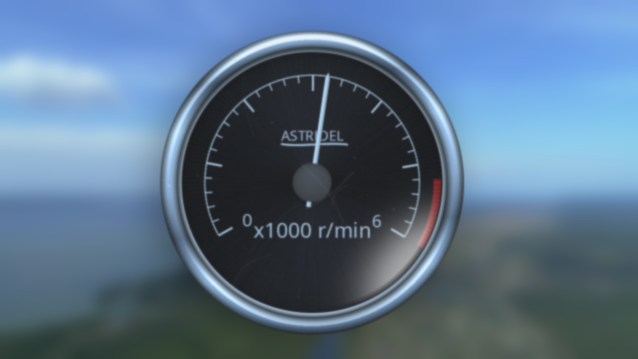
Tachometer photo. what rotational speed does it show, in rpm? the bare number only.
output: 3200
